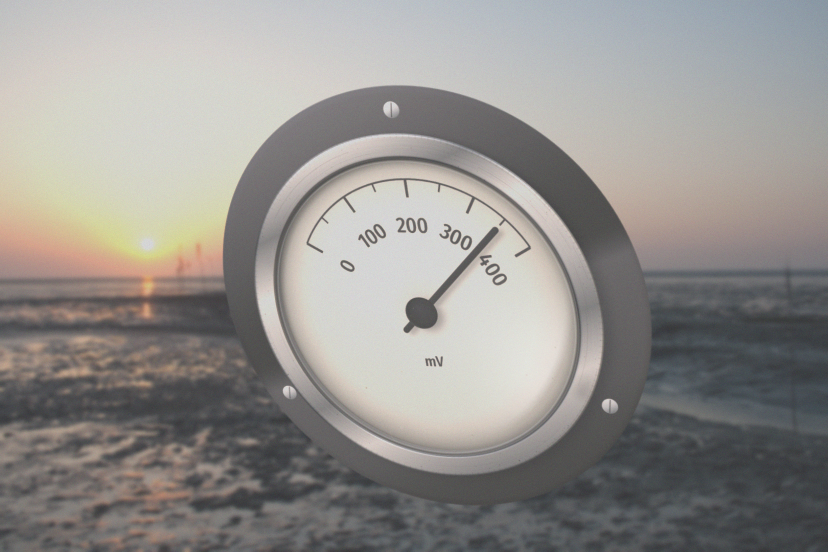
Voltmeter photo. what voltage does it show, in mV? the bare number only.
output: 350
